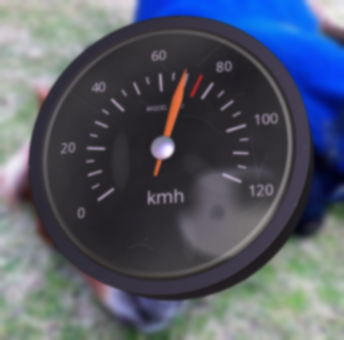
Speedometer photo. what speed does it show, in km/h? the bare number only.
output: 70
